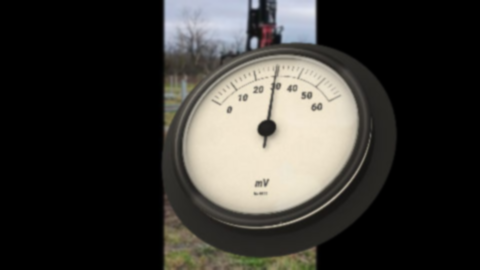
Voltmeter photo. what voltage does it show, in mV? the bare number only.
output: 30
